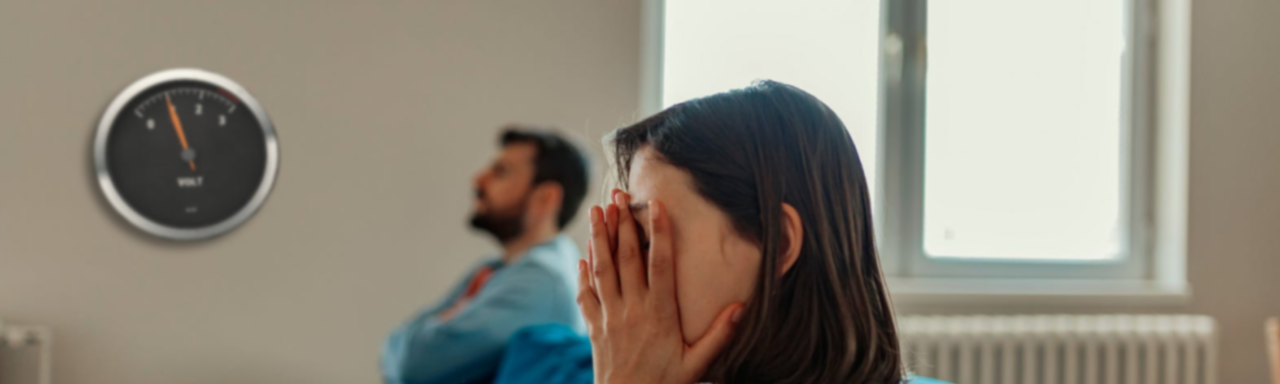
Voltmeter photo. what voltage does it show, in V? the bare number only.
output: 1
